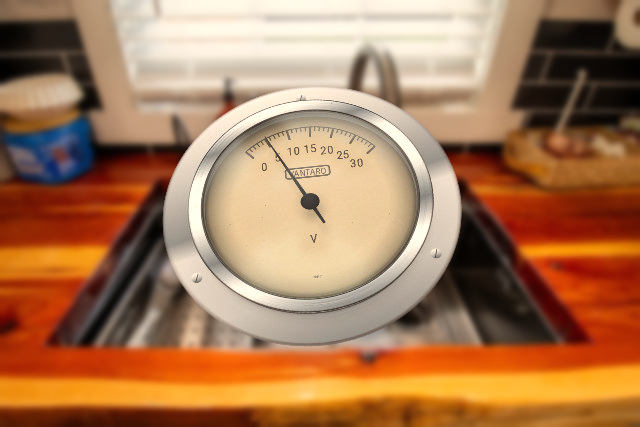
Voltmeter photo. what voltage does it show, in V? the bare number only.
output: 5
